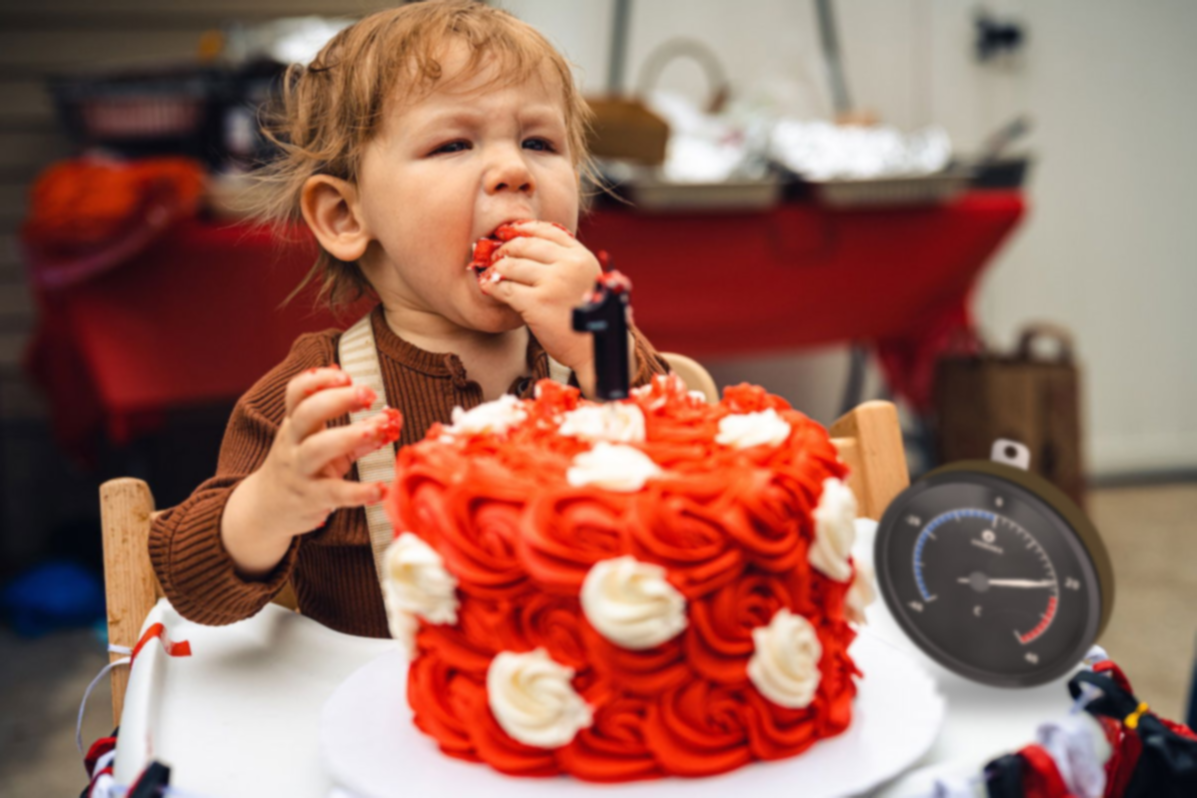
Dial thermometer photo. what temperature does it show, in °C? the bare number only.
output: 20
